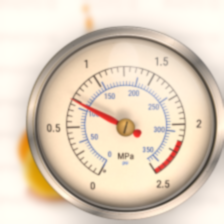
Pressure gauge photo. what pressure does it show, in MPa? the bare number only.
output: 0.75
